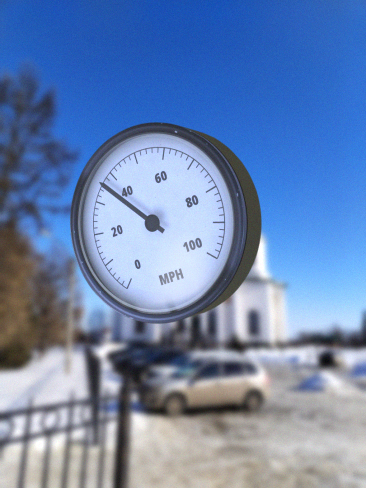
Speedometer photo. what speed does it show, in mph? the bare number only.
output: 36
